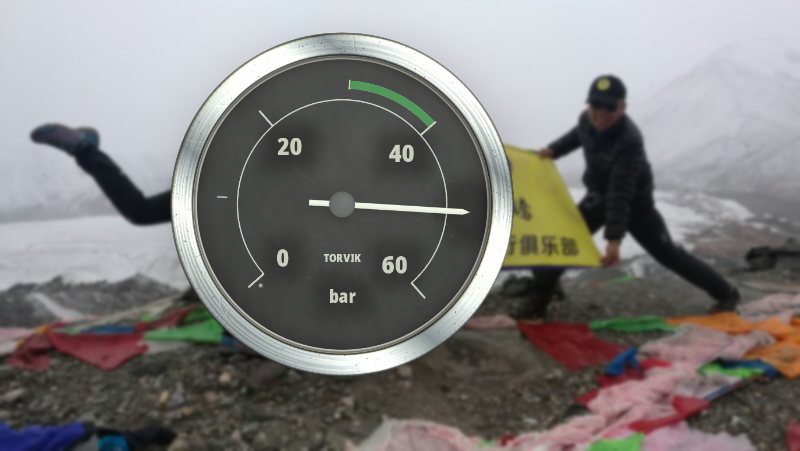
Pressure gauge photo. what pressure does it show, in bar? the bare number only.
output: 50
